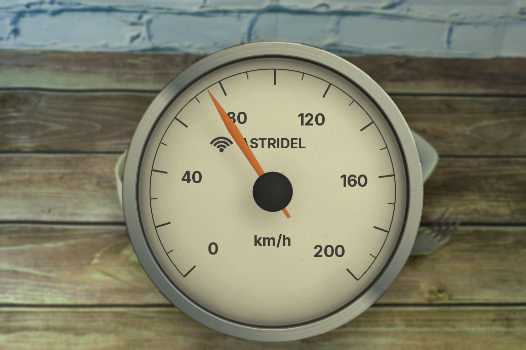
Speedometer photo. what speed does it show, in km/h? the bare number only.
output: 75
